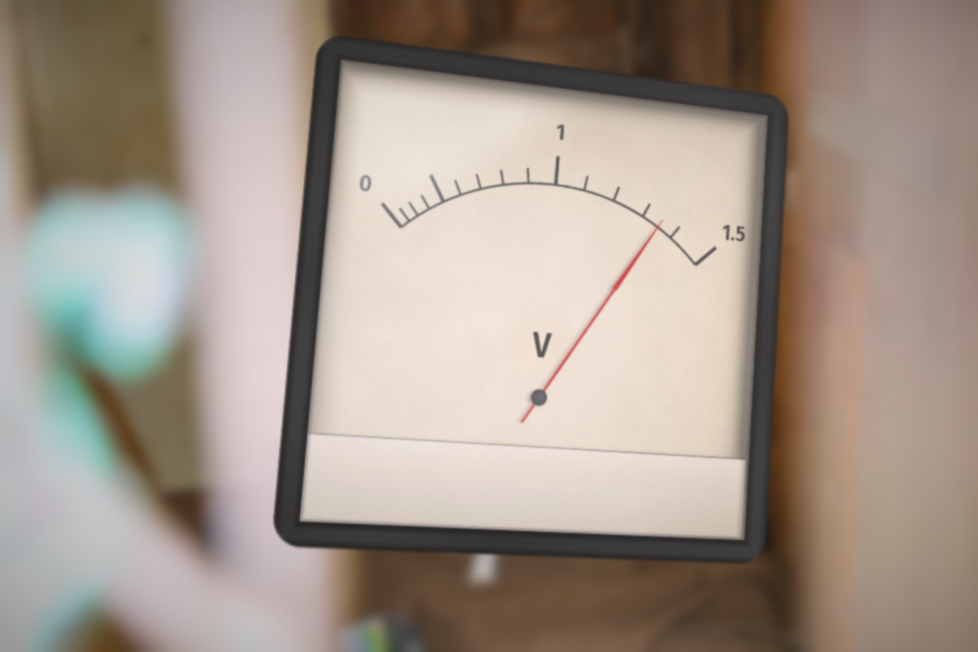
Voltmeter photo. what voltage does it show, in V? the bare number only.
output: 1.35
